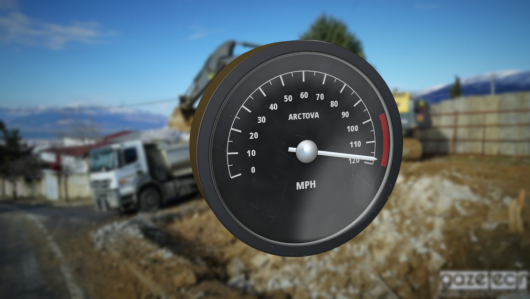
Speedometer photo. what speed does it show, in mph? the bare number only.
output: 117.5
